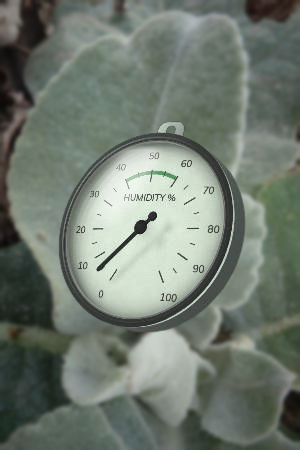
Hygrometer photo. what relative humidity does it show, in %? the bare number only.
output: 5
